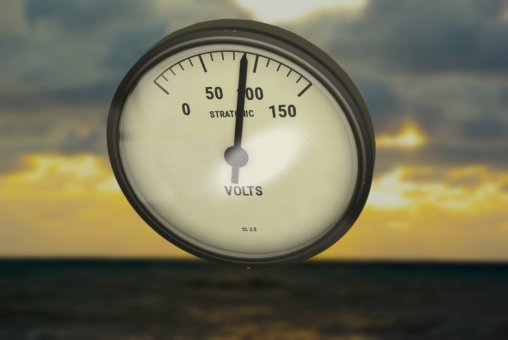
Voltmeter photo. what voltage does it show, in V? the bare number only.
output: 90
